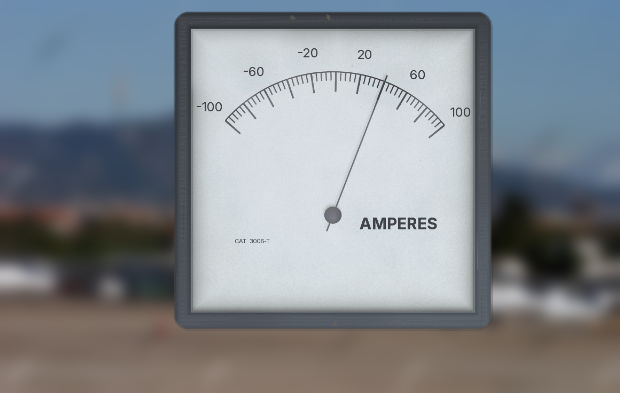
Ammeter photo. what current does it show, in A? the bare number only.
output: 40
